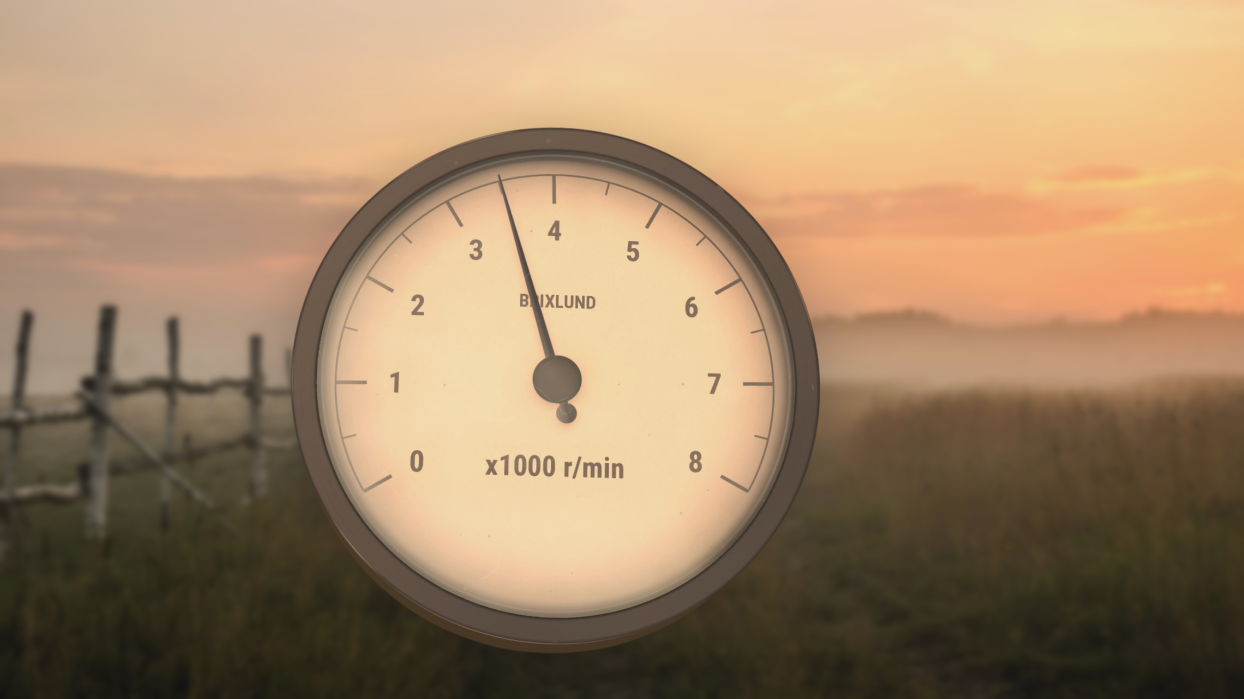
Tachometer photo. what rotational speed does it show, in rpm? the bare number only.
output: 3500
